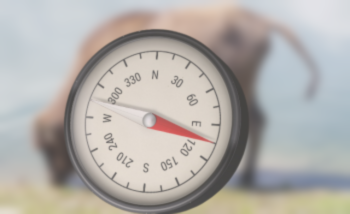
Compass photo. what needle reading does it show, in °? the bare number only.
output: 105
